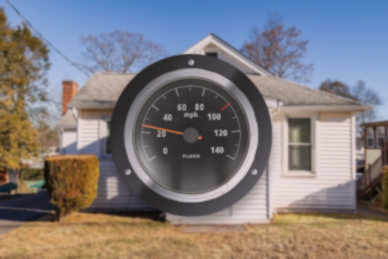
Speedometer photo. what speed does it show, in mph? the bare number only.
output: 25
